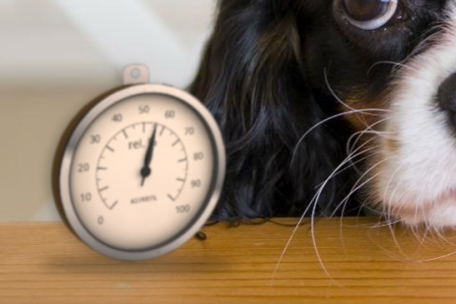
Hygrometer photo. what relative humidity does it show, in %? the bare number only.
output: 55
